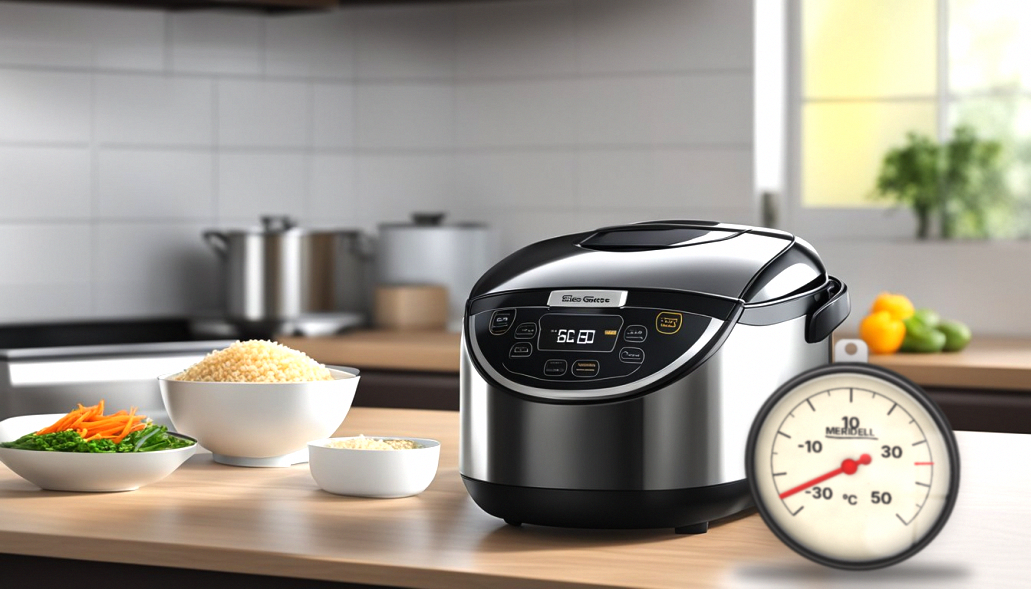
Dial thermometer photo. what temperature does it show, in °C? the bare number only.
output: -25
